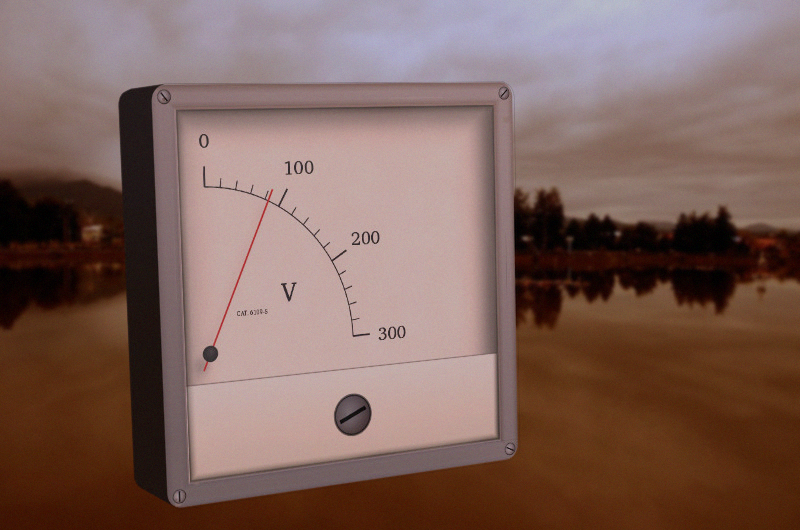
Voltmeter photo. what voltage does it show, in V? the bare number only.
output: 80
